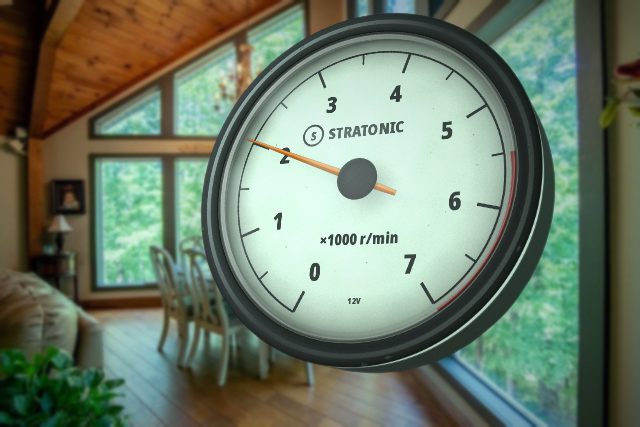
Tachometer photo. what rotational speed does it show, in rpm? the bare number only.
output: 2000
